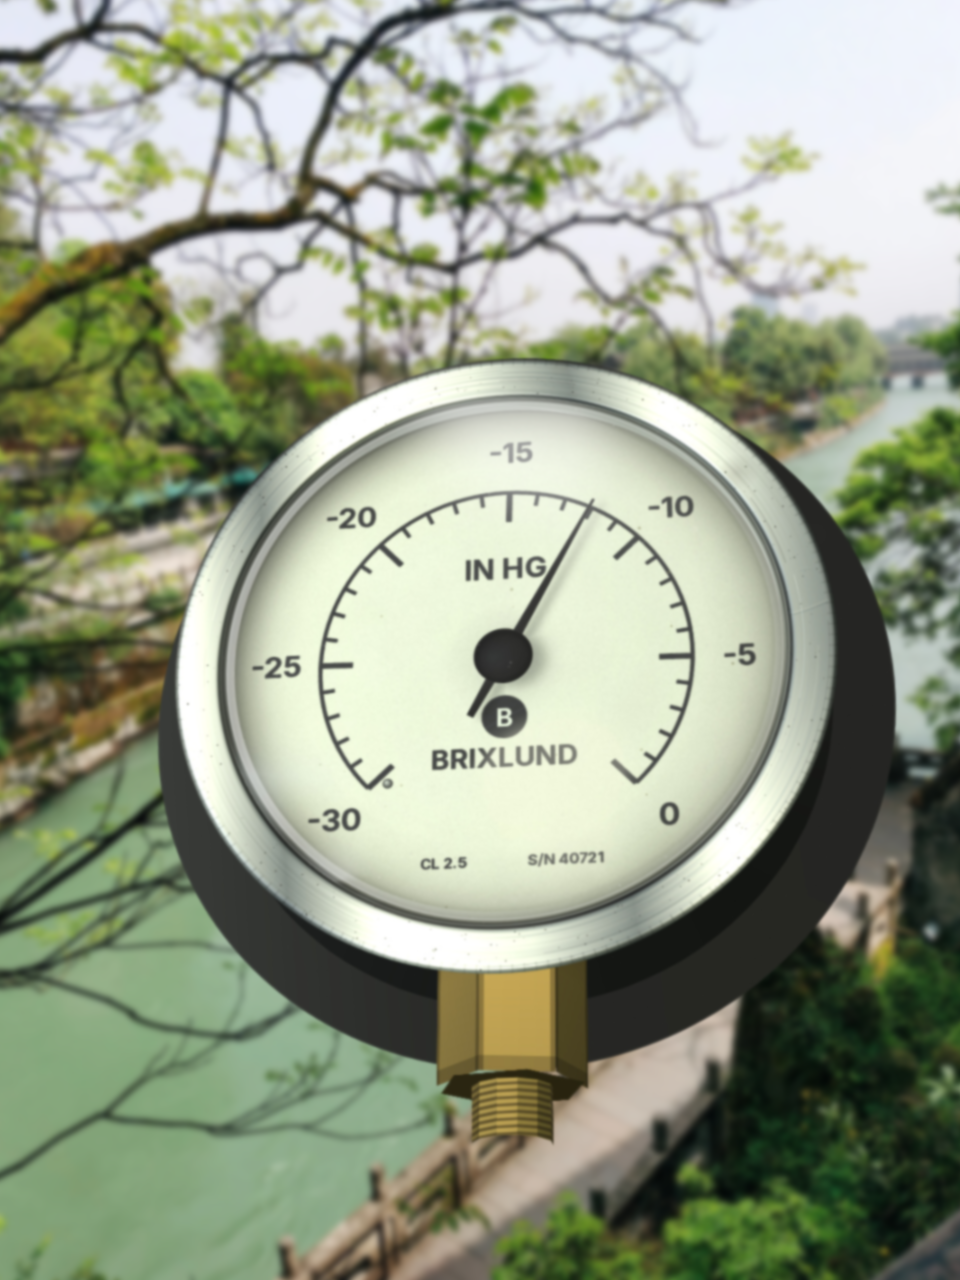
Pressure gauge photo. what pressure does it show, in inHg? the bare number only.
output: -12
